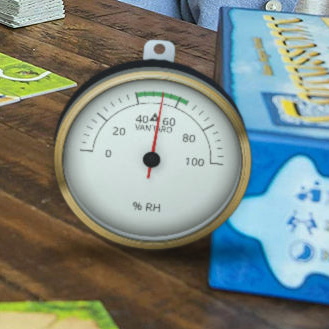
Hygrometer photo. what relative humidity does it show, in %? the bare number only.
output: 52
